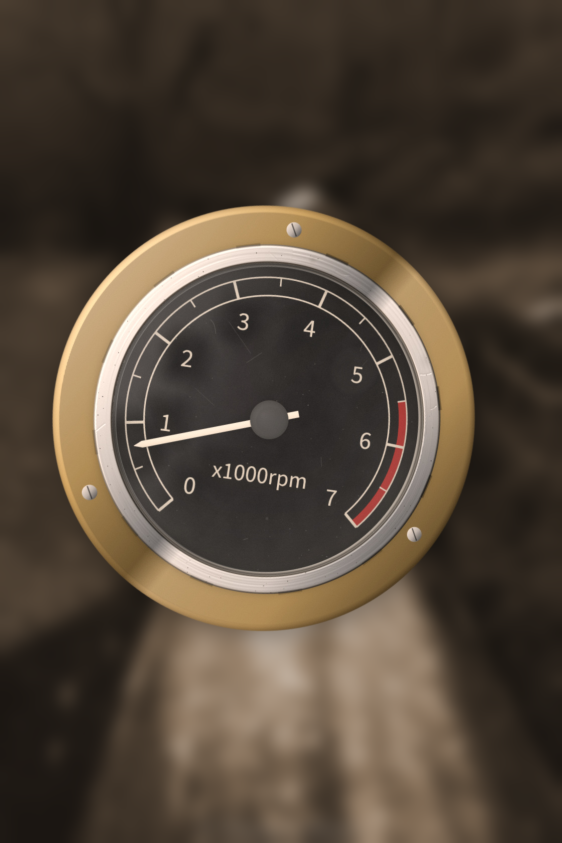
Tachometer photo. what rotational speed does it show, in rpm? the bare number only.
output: 750
